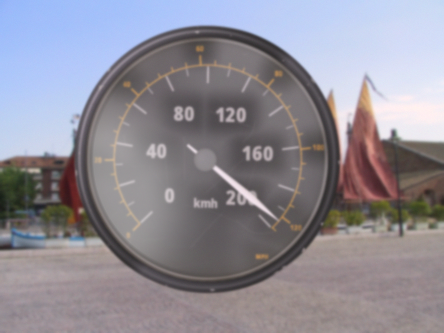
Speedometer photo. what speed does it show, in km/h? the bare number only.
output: 195
